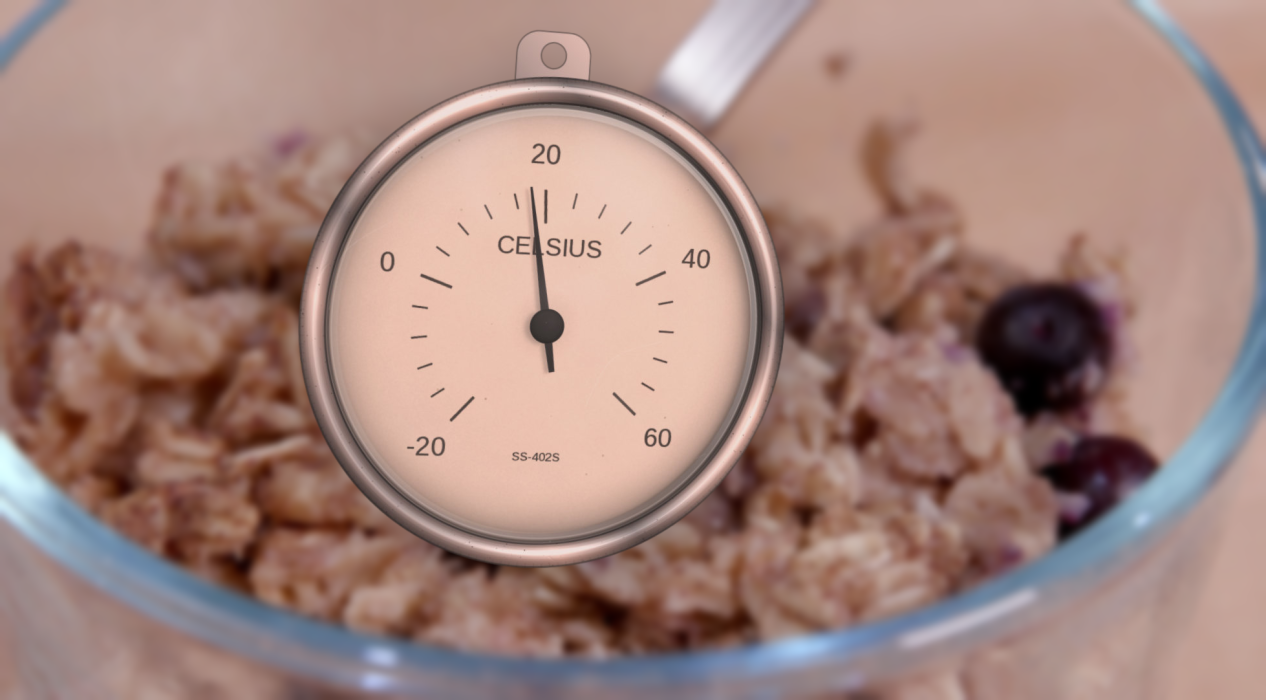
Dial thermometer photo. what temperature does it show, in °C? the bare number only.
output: 18
